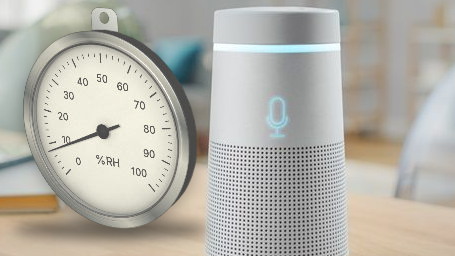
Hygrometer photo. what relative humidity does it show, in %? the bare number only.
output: 8
